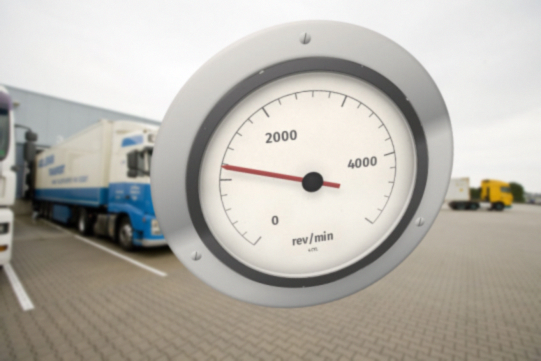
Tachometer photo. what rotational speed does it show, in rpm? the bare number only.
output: 1200
